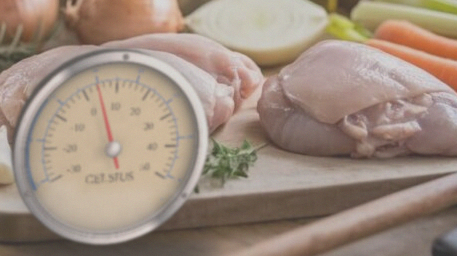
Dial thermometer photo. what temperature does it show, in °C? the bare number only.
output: 4
